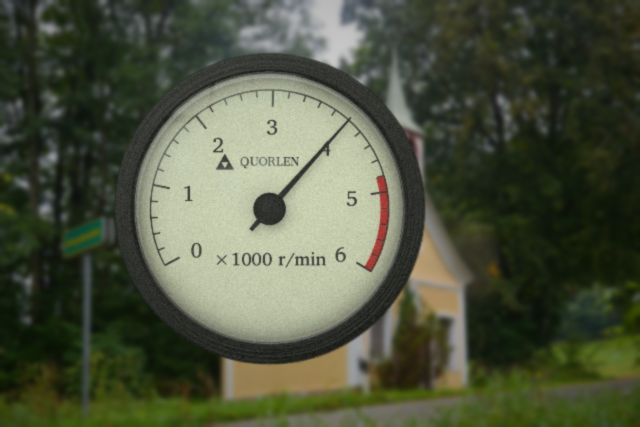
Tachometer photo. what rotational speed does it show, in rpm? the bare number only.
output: 4000
